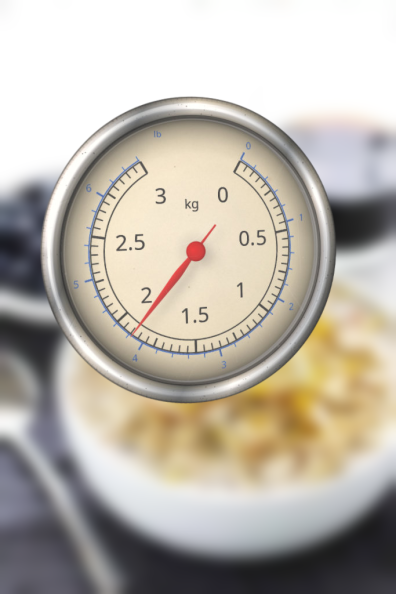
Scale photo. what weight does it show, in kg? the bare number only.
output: 1.9
